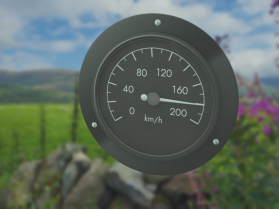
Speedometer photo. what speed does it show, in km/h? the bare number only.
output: 180
